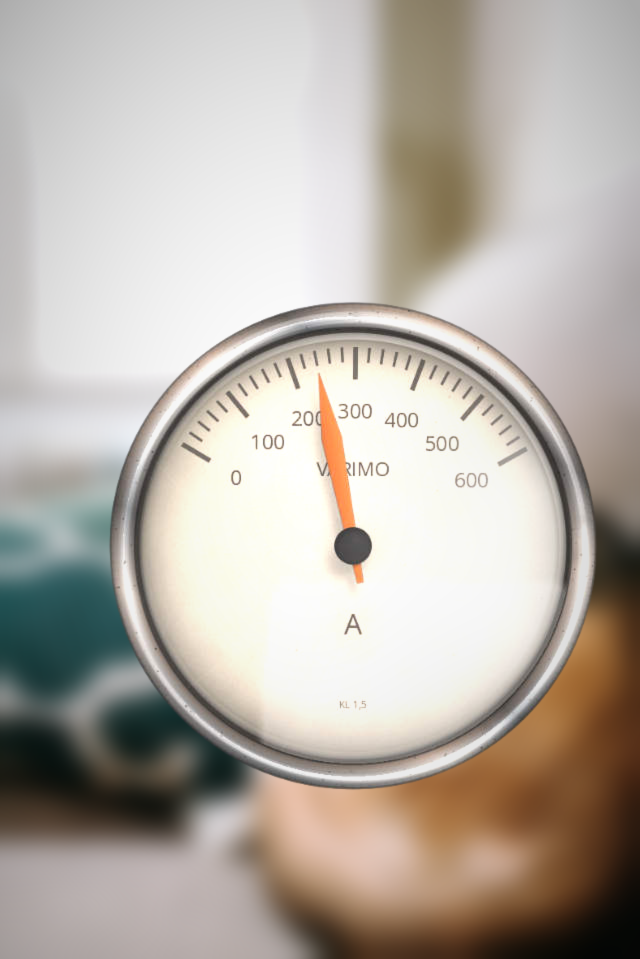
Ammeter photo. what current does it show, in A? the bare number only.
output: 240
